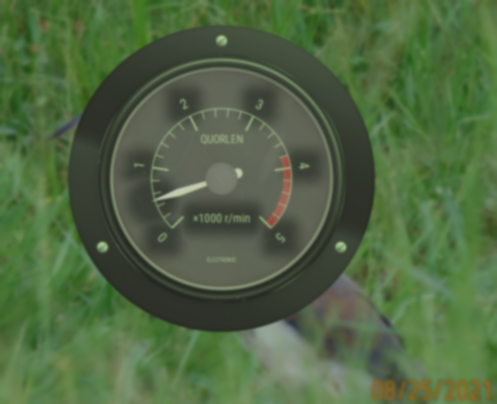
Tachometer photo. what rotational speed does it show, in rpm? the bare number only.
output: 500
